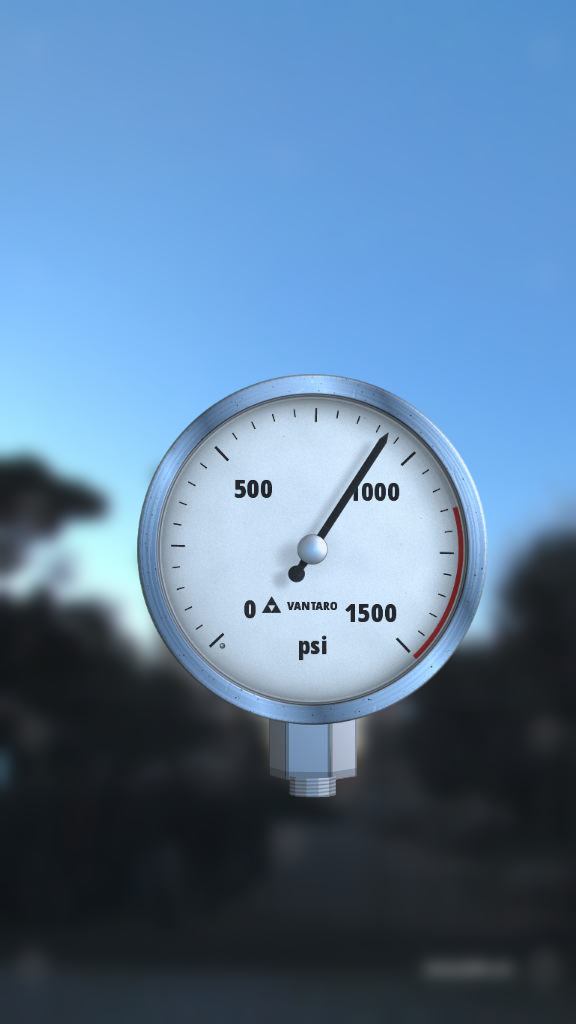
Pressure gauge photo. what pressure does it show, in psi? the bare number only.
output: 925
